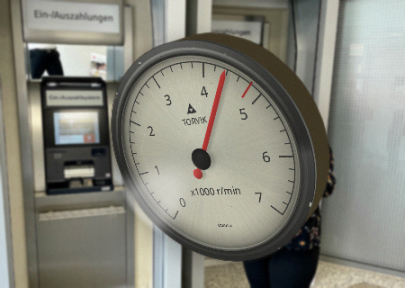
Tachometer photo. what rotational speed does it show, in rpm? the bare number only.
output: 4400
